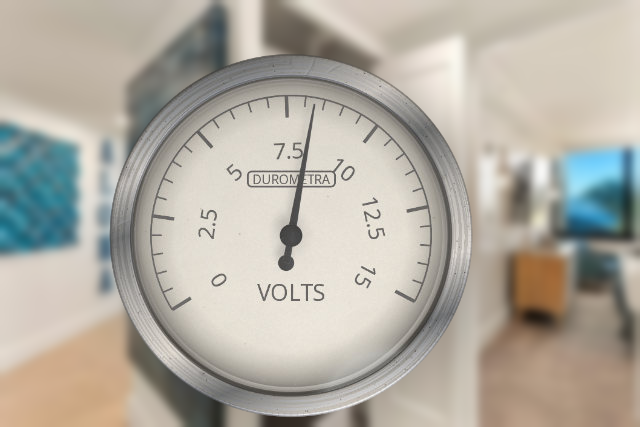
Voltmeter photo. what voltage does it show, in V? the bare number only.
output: 8.25
